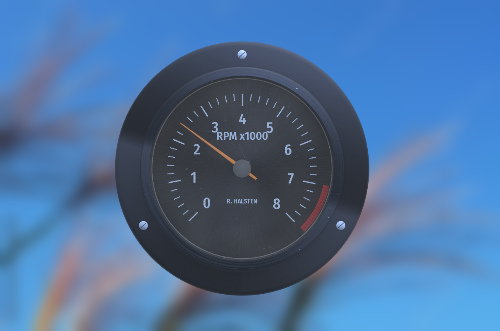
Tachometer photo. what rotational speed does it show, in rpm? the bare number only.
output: 2400
